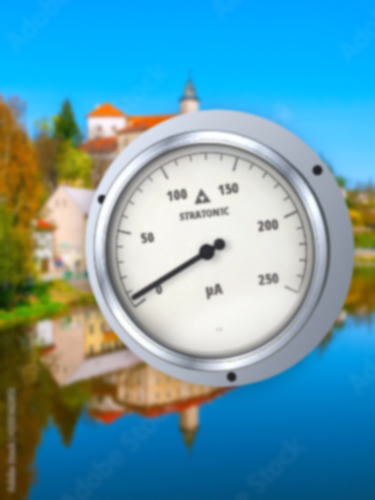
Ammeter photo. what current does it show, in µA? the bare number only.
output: 5
